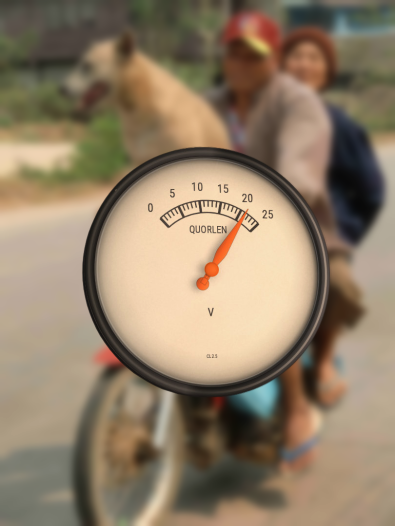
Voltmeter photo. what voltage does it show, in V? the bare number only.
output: 21
